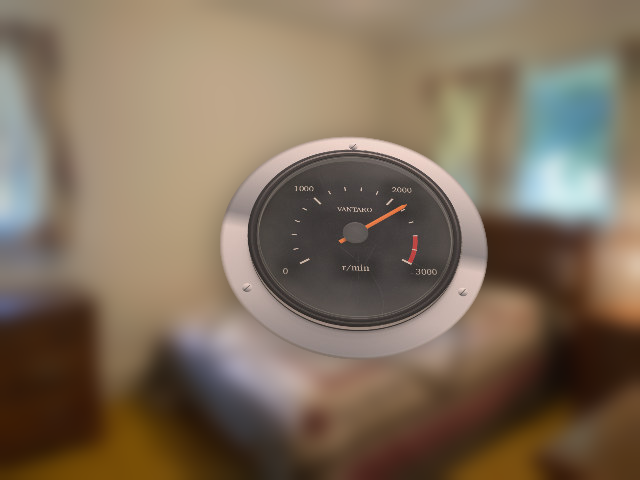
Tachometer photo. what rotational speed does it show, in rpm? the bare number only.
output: 2200
